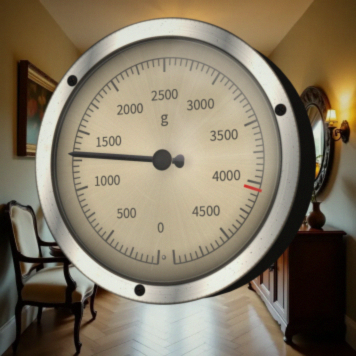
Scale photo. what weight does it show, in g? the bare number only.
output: 1300
